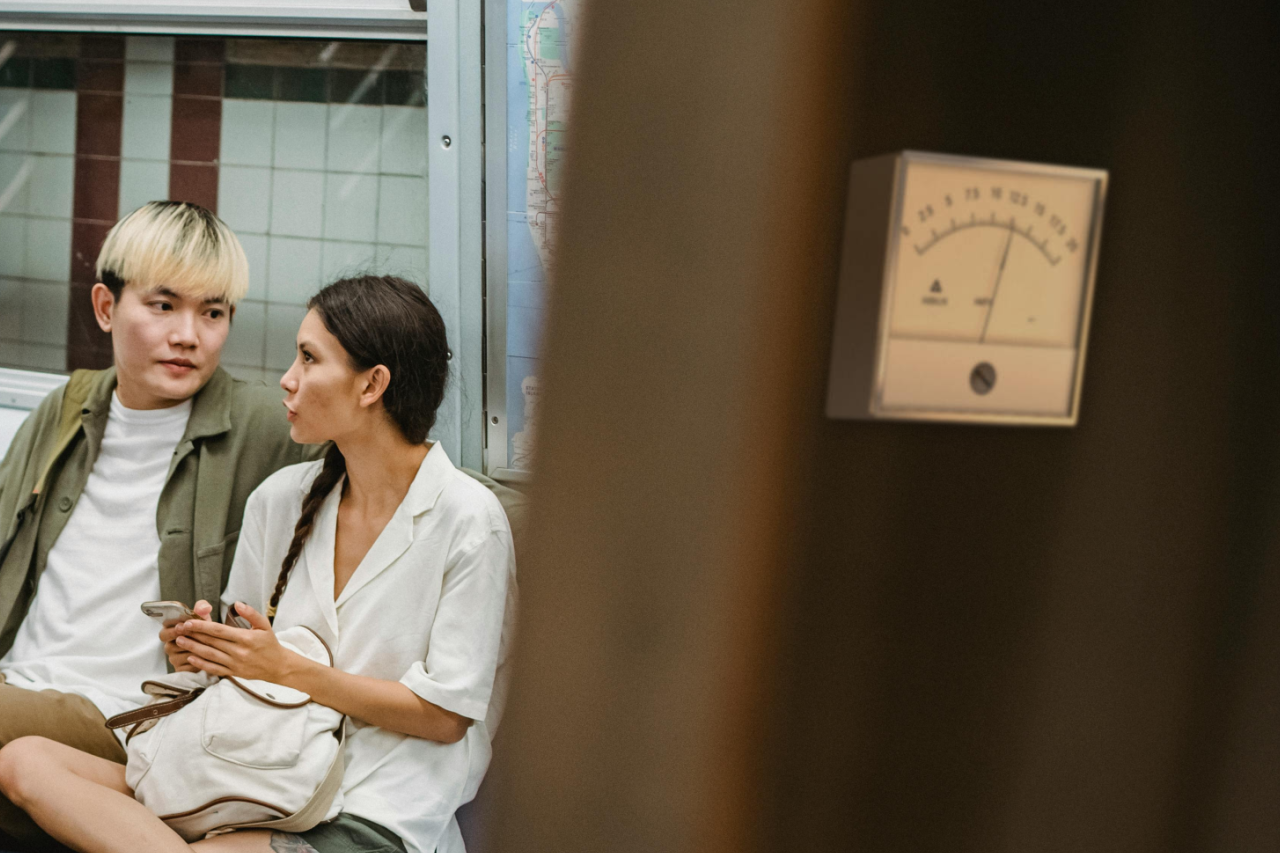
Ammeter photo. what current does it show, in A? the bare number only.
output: 12.5
